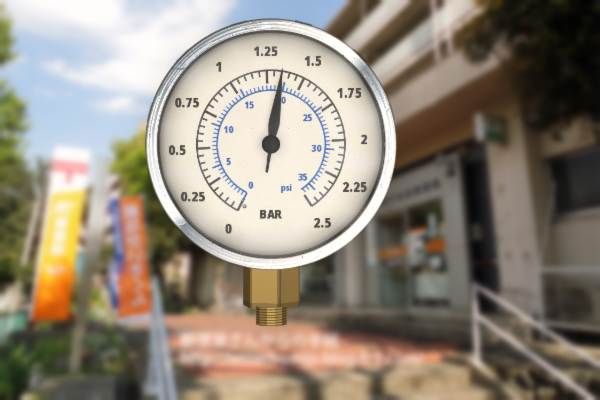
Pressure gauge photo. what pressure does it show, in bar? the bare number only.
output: 1.35
